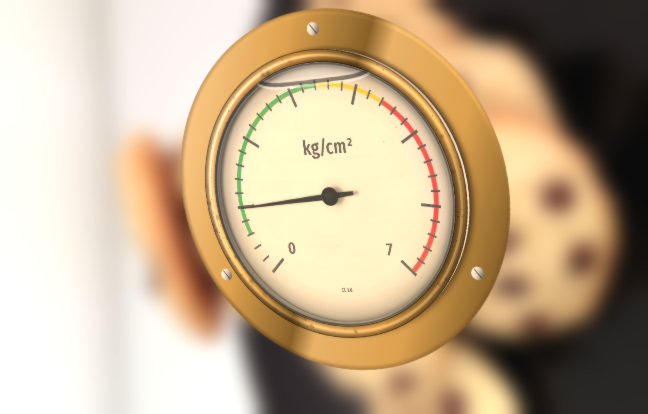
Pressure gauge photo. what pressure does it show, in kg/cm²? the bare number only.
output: 1
